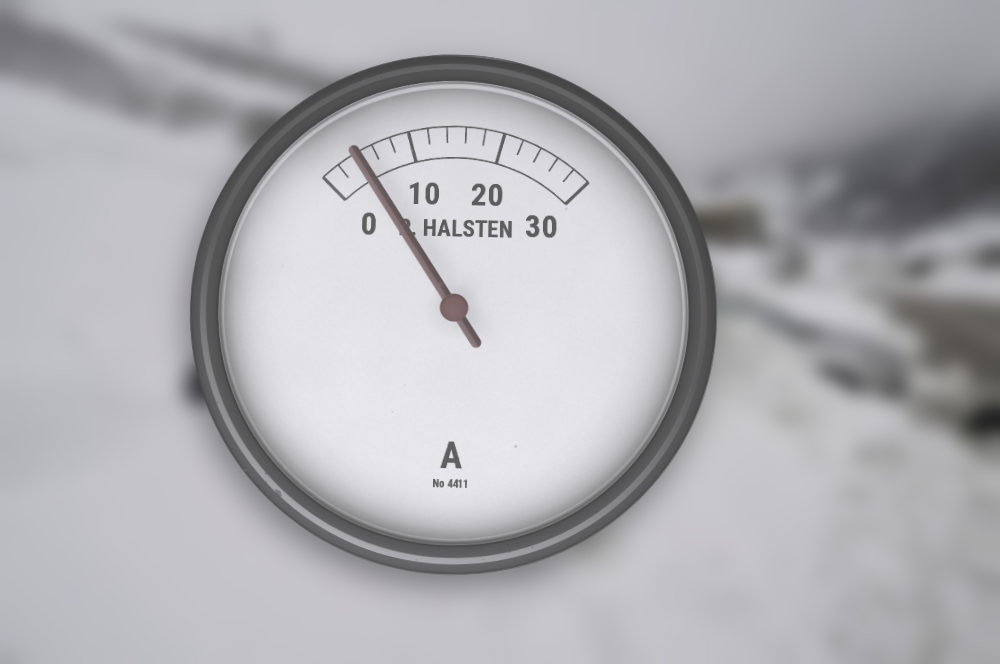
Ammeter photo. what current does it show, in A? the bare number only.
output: 4
